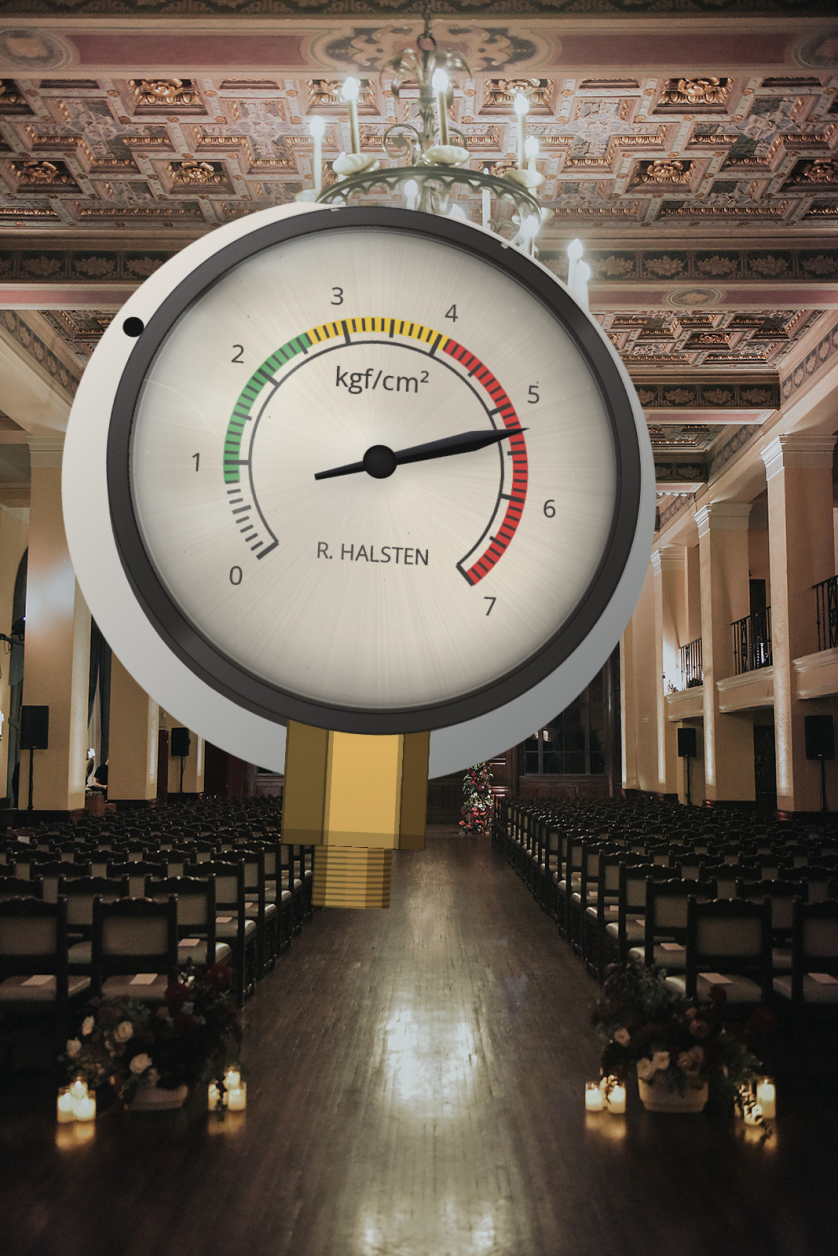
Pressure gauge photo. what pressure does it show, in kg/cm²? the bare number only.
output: 5.3
